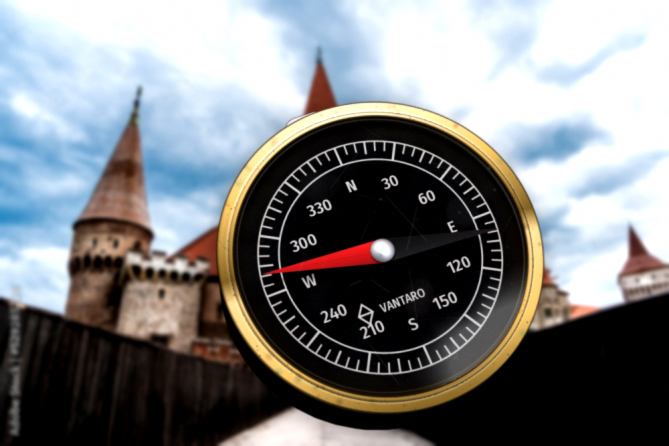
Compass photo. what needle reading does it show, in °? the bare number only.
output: 280
